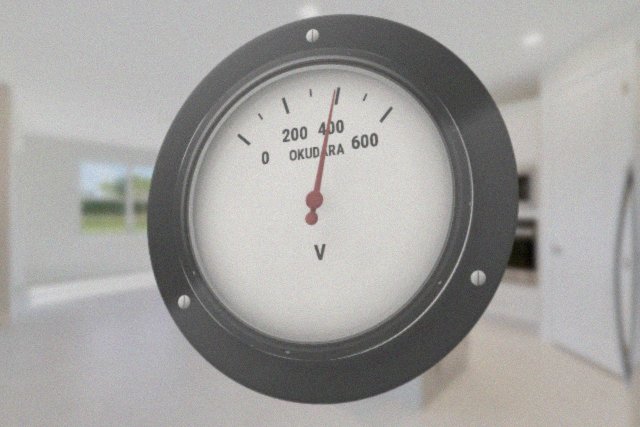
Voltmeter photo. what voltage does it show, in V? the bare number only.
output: 400
